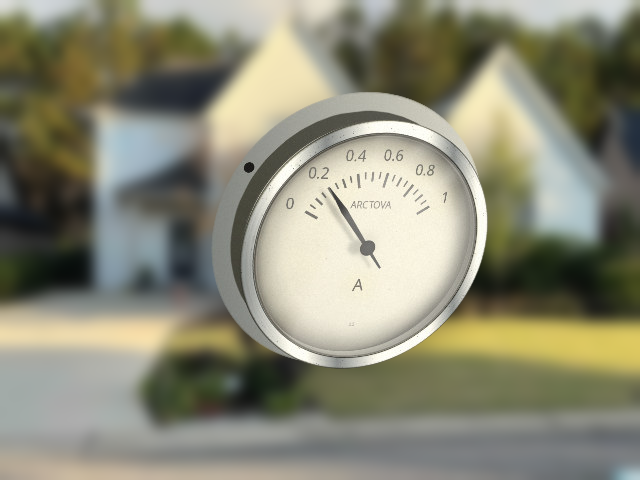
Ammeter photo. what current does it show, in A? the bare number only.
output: 0.2
